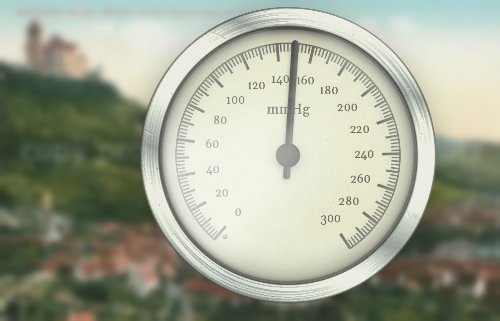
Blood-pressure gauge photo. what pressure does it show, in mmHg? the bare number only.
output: 150
